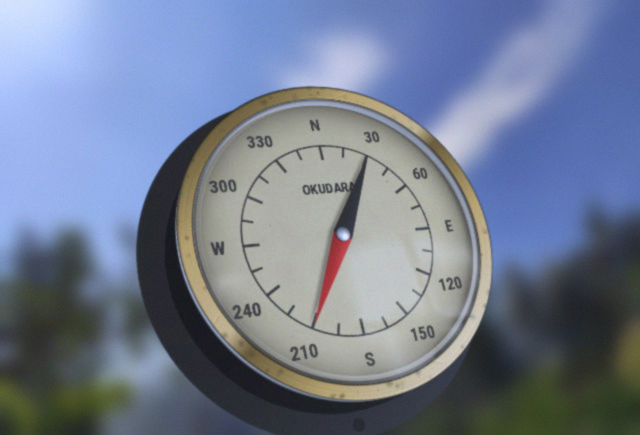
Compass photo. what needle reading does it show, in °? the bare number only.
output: 210
